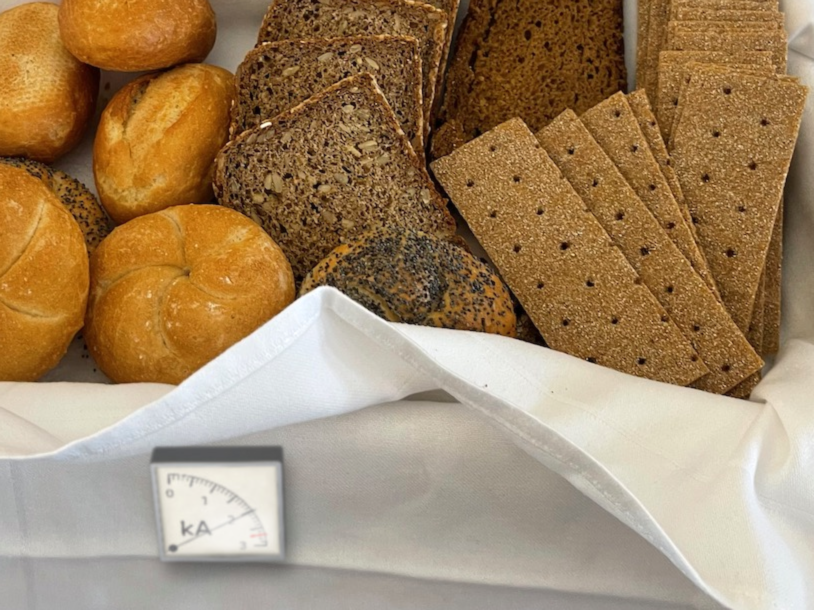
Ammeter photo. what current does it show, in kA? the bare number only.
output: 2
